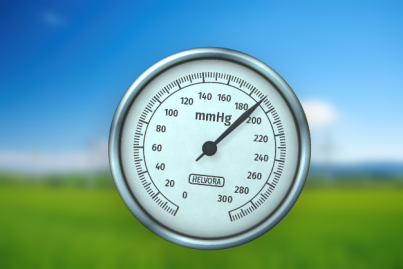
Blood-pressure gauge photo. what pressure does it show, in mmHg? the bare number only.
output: 190
